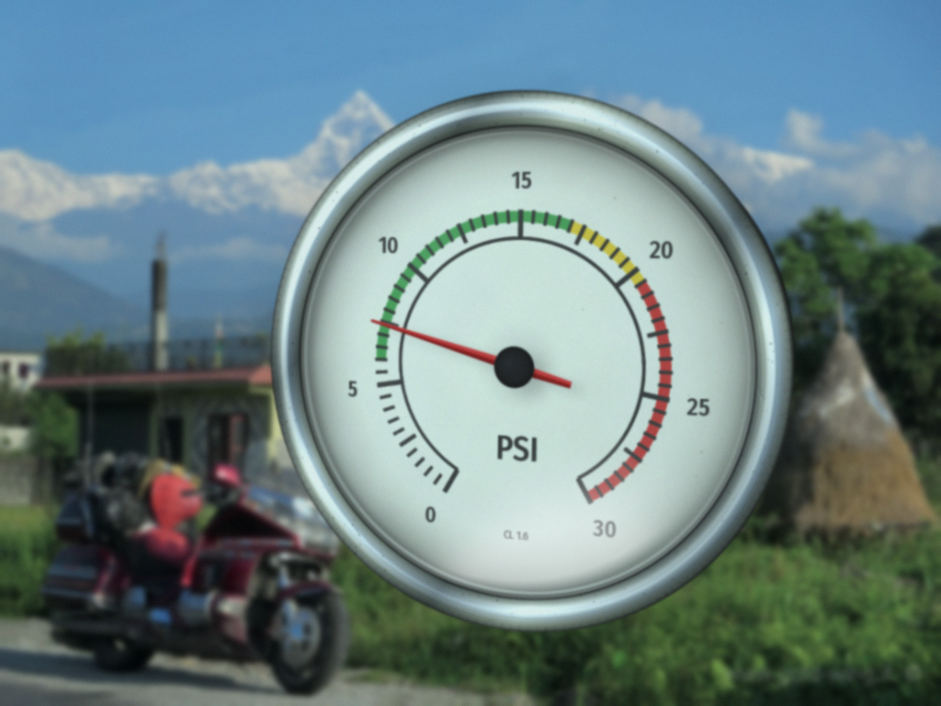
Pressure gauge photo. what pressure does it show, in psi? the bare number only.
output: 7.5
